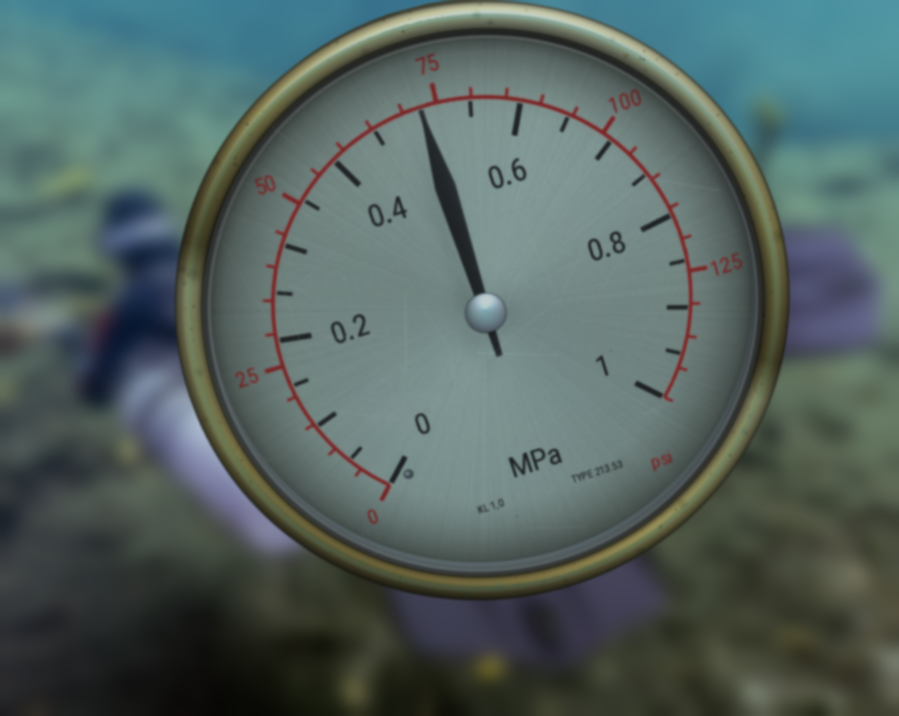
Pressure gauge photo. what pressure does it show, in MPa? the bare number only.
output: 0.5
